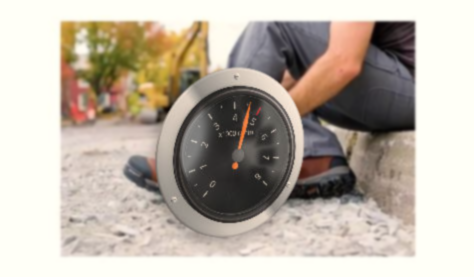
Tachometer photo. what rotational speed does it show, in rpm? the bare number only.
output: 4500
